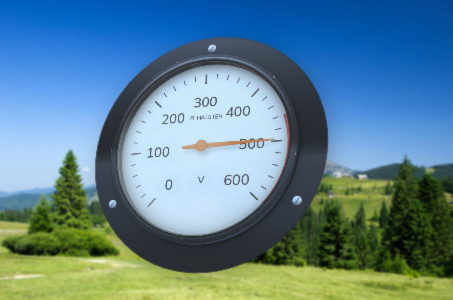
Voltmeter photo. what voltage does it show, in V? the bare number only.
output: 500
